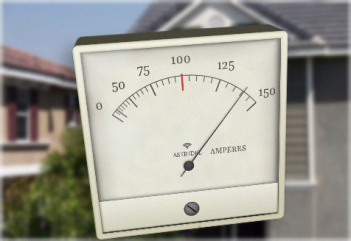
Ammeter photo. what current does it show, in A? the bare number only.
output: 140
